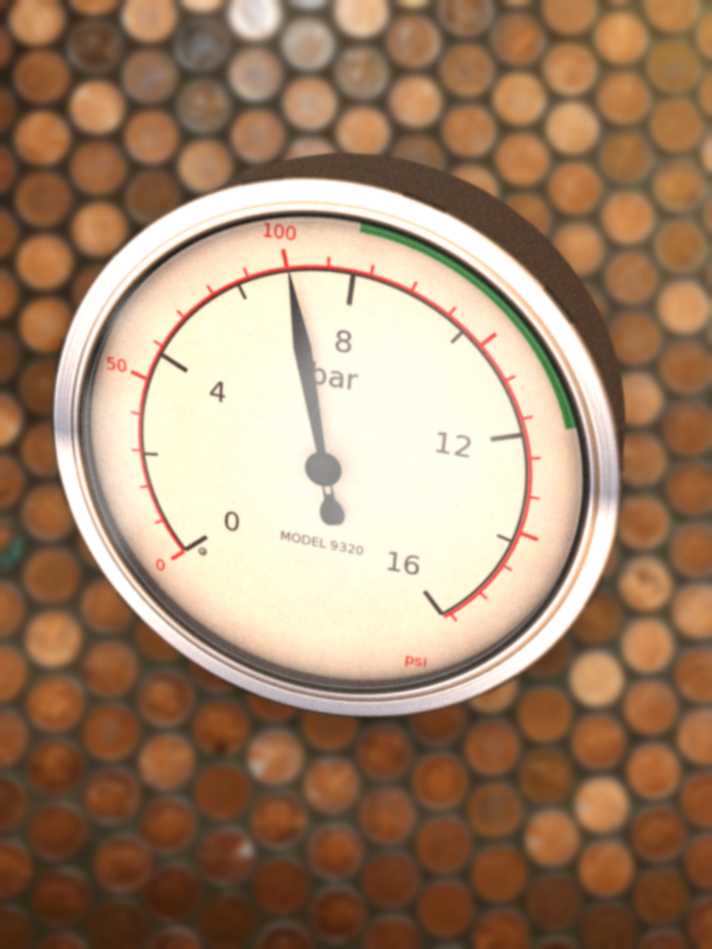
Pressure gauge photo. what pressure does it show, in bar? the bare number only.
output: 7
